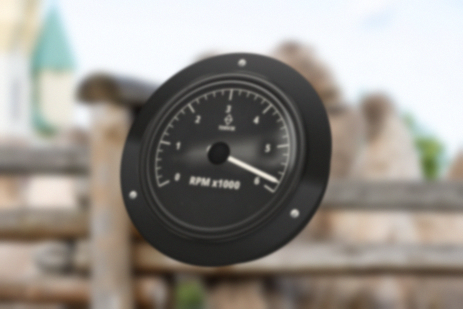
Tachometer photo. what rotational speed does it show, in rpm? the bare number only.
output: 5800
